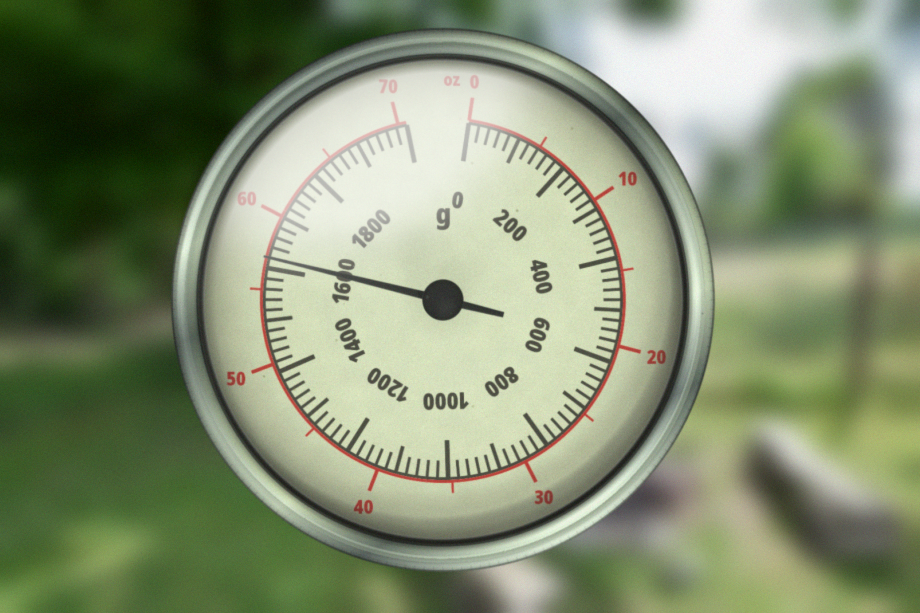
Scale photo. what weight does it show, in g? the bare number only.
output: 1620
